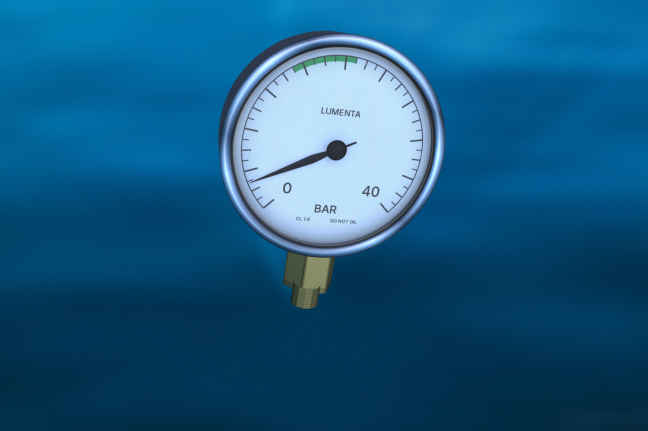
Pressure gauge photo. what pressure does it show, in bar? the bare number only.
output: 3
